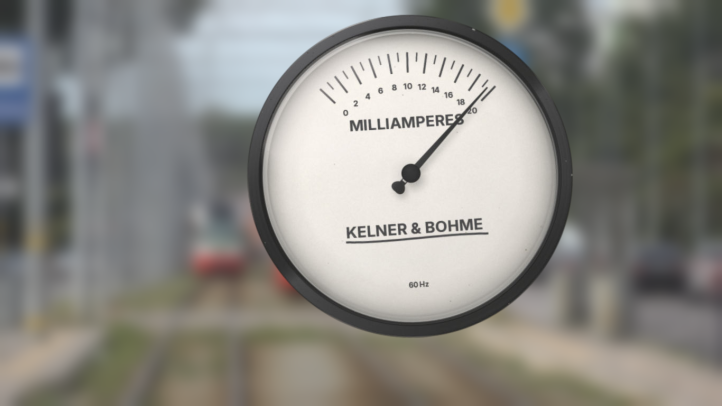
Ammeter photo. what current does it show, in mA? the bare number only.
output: 19.5
